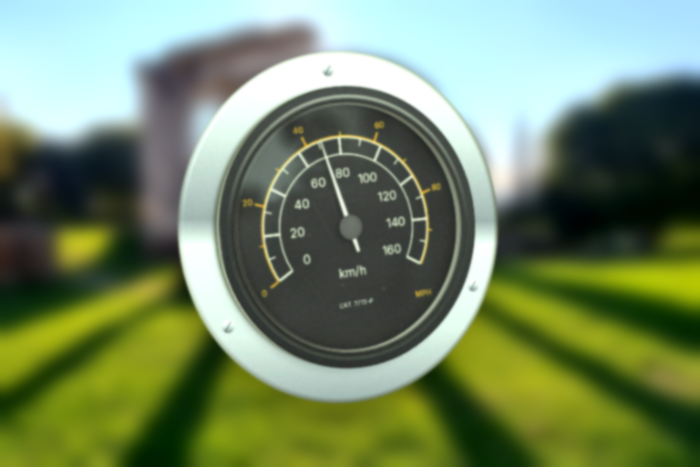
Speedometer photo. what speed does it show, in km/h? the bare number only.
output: 70
